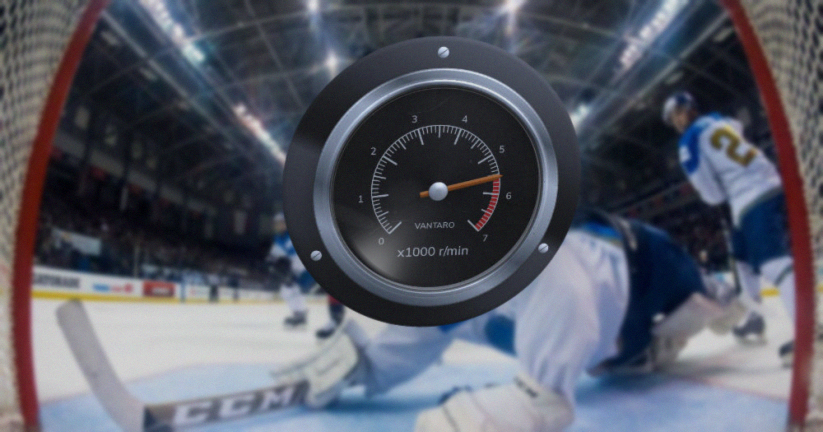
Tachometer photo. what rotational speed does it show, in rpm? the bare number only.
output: 5500
